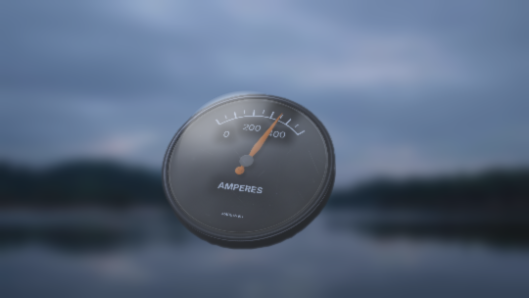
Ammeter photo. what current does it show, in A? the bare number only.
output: 350
